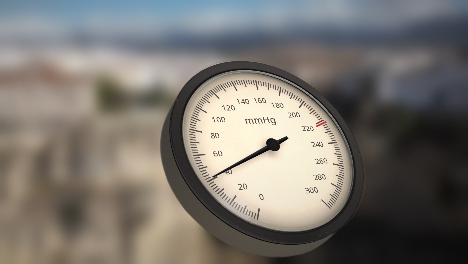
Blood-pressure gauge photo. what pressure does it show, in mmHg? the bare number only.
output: 40
